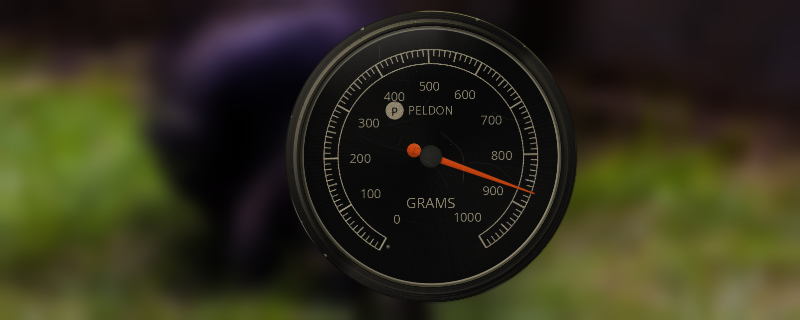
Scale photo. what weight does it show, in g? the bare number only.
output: 870
